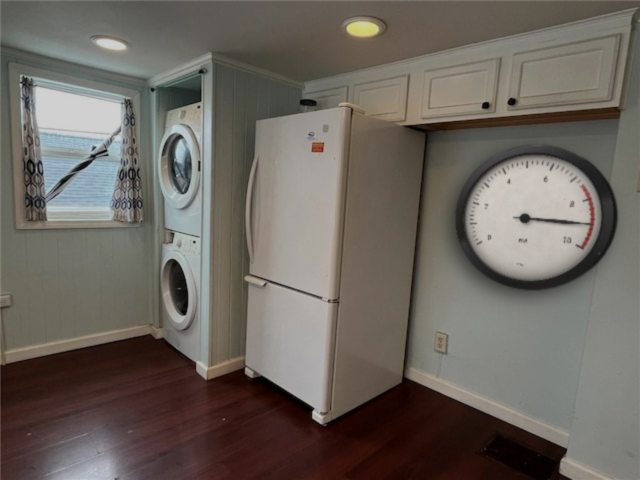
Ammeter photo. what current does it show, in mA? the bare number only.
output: 9
